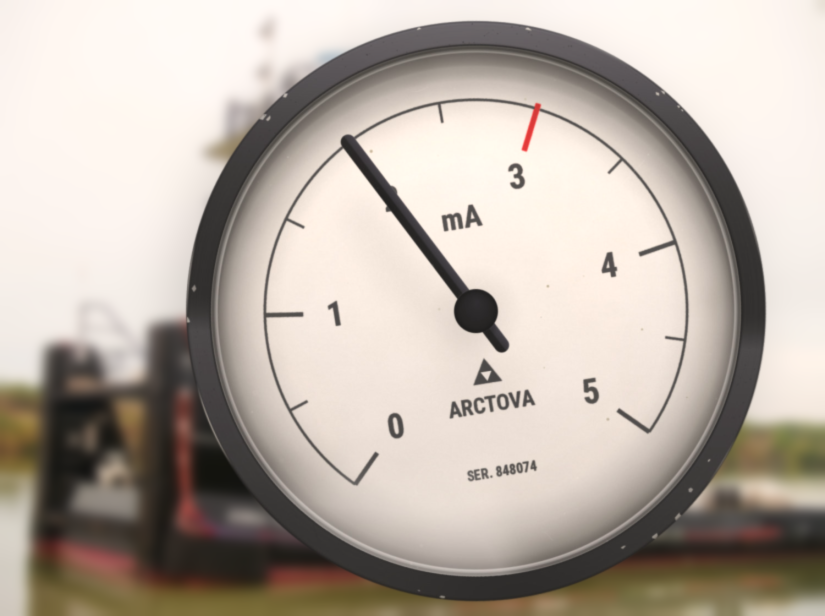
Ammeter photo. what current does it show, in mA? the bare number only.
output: 2
